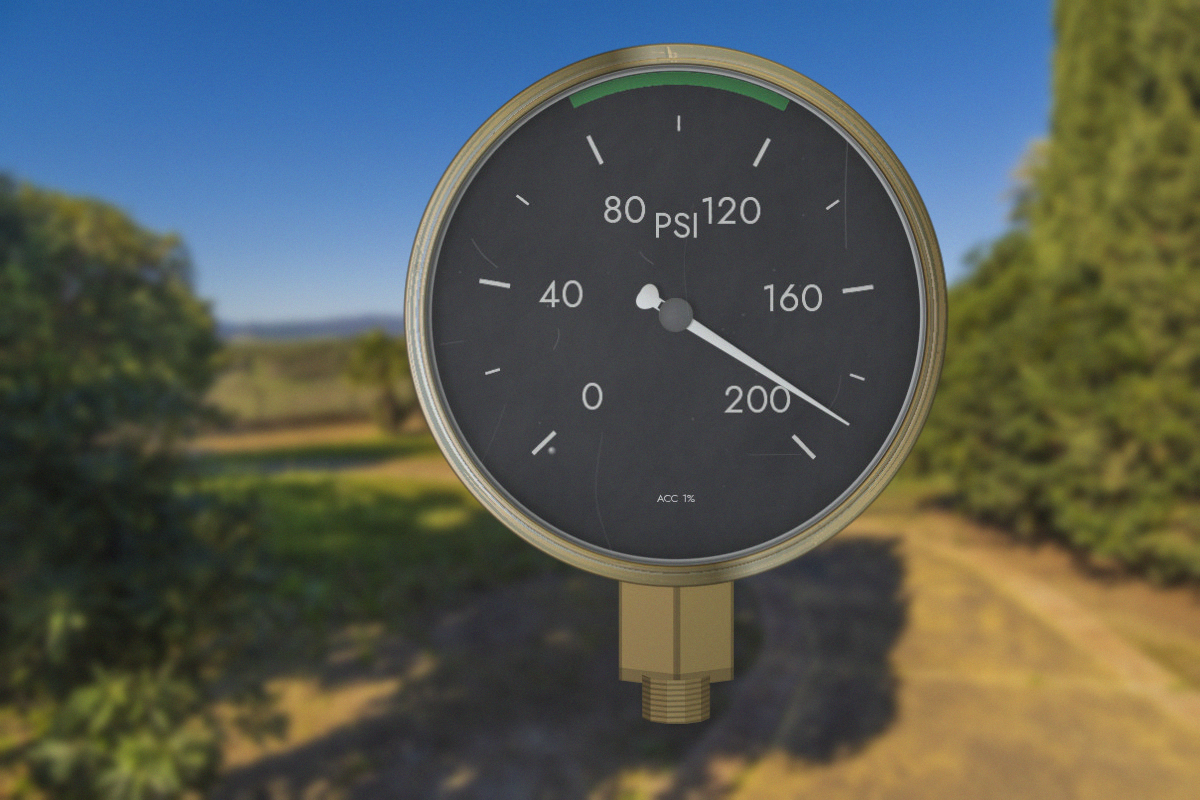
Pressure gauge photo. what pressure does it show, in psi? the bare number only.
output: 190
